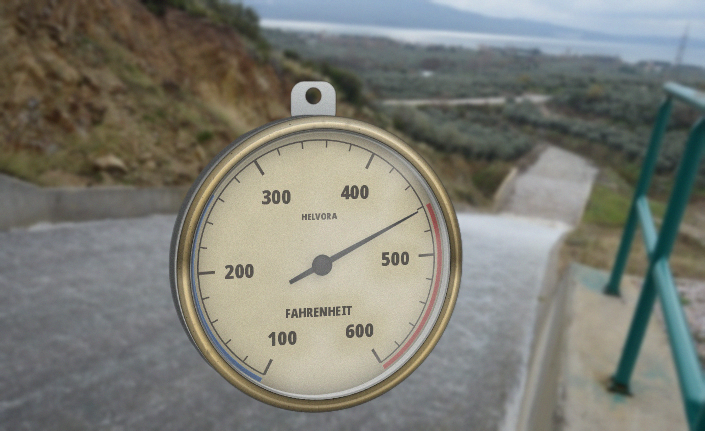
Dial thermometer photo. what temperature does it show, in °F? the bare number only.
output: 460
